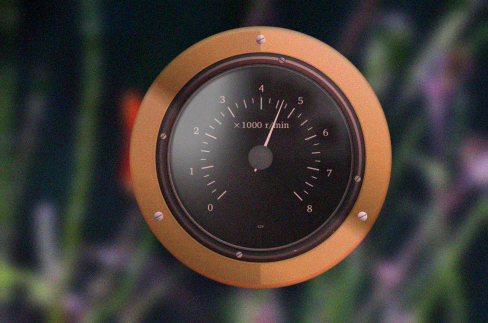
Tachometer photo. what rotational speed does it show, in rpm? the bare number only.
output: 4625
